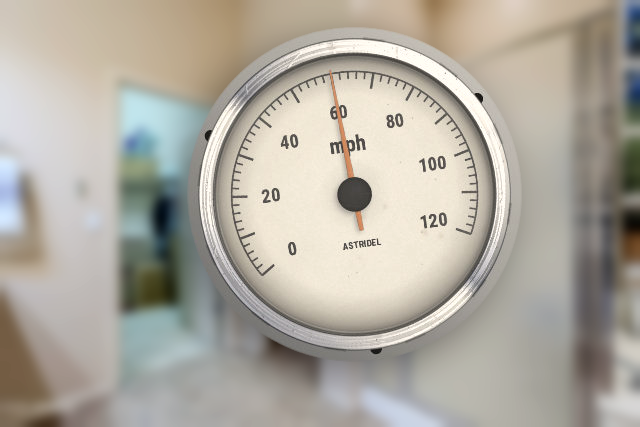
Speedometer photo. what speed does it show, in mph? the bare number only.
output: 60
